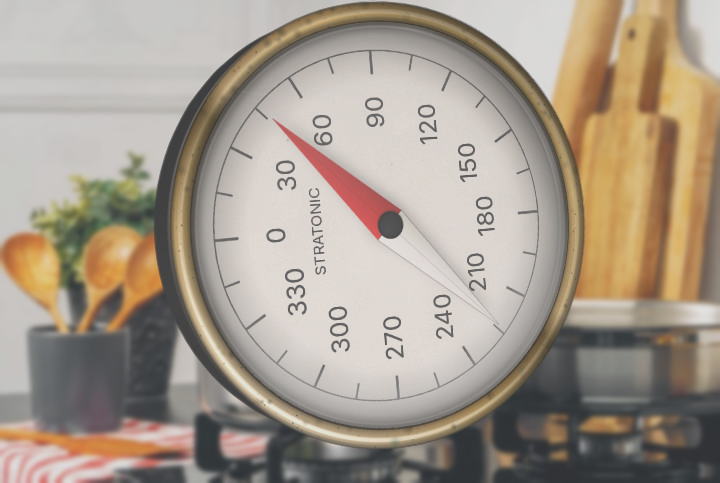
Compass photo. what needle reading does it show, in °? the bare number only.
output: 45
